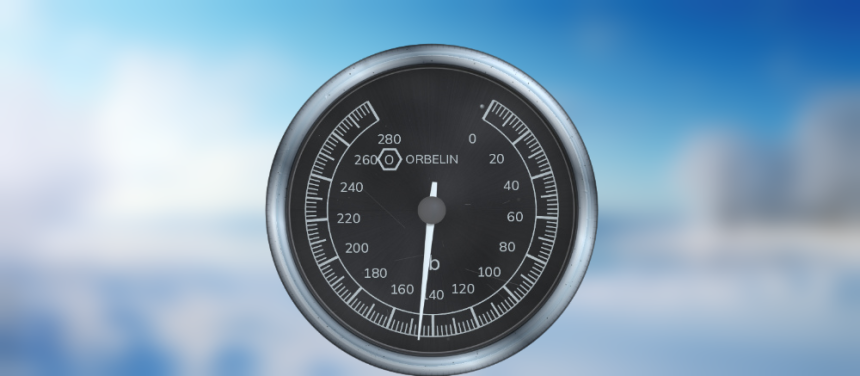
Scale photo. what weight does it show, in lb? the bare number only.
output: 146
